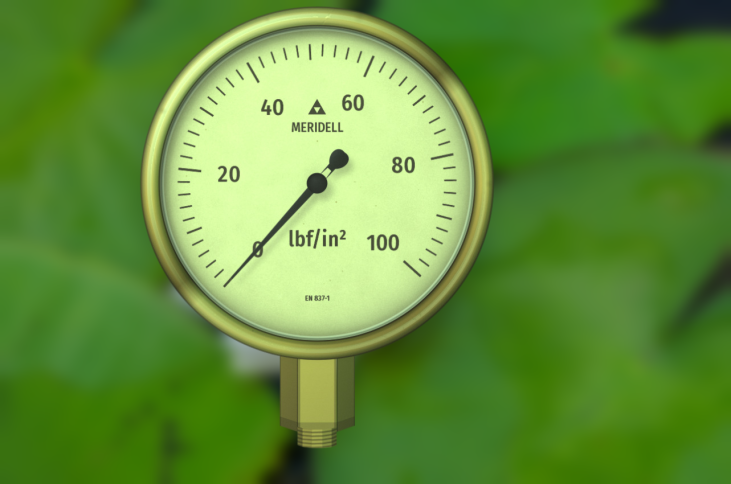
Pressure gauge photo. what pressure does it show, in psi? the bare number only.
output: 0
